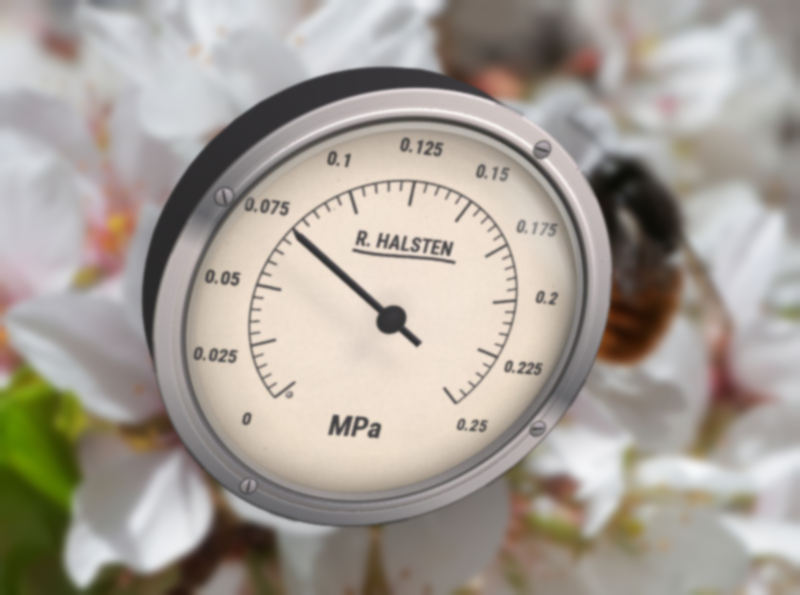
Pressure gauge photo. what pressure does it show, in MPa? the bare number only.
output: 0.075
